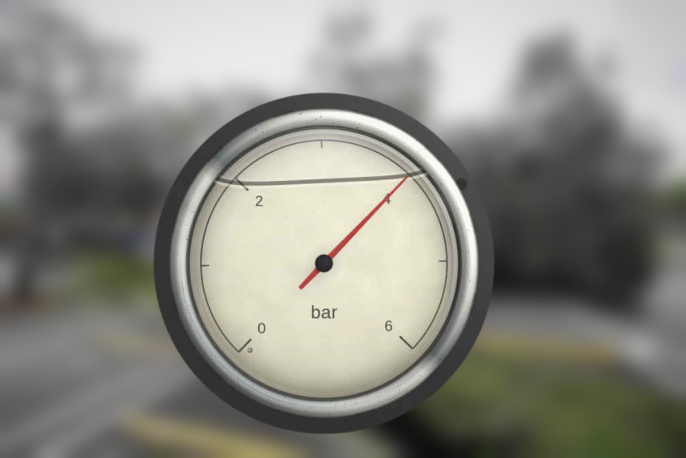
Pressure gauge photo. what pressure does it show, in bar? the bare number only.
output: 4
